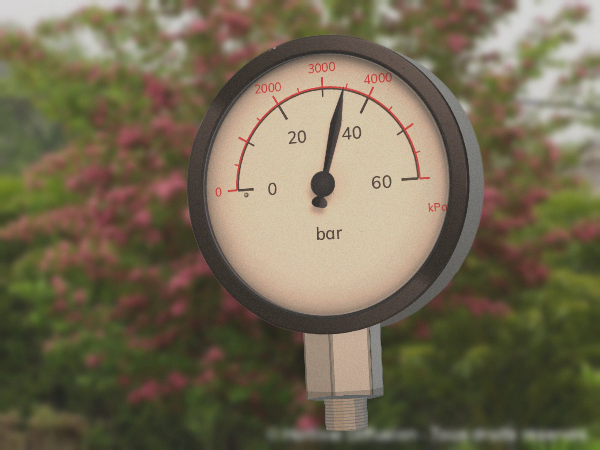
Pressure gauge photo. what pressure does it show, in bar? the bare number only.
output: 35
